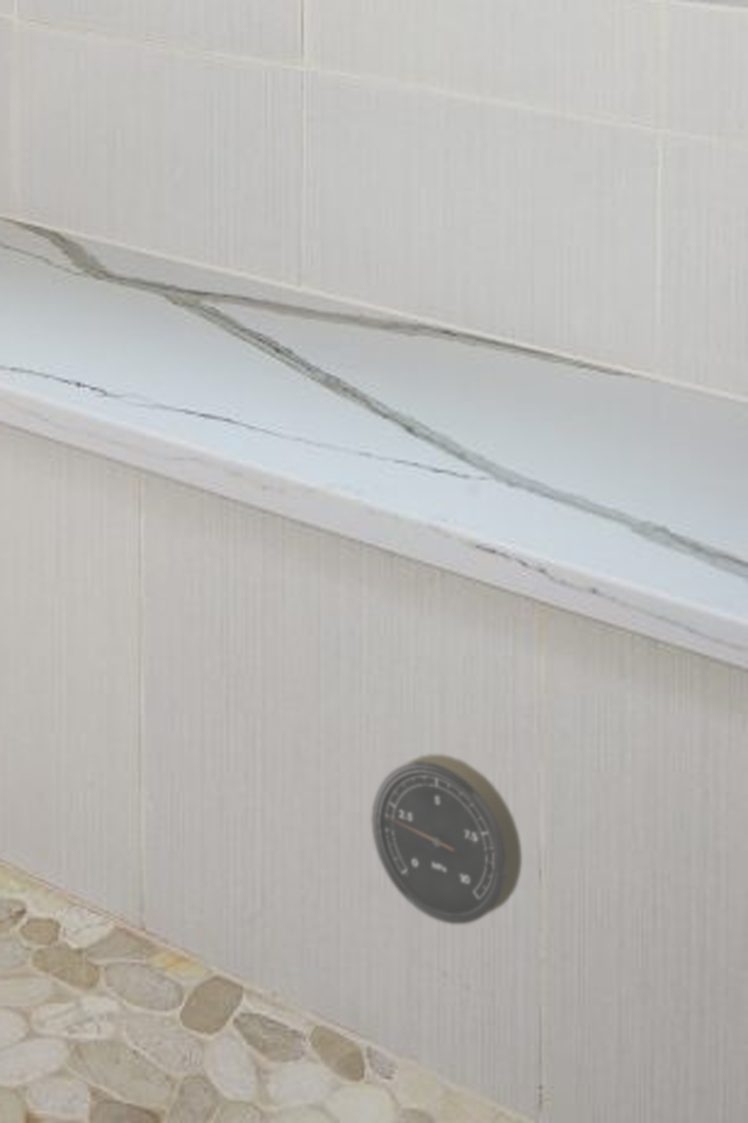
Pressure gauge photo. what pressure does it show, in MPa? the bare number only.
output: 2
